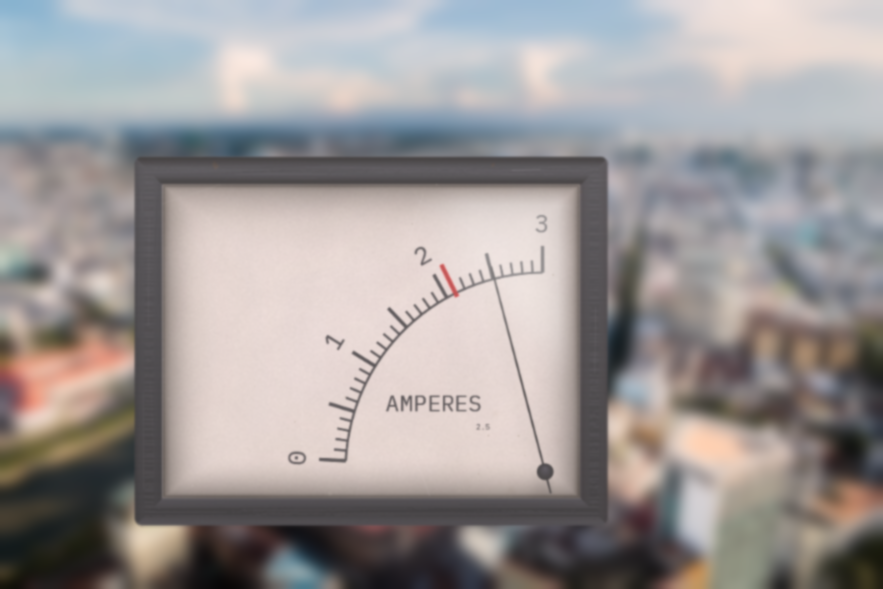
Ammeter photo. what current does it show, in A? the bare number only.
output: 2.5
